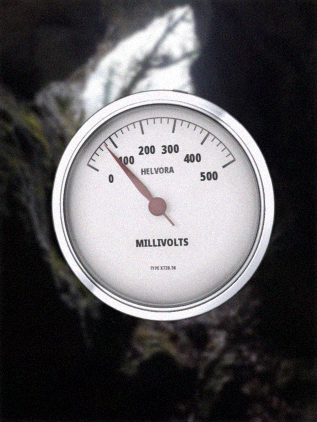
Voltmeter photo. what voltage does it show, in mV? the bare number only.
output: 80
